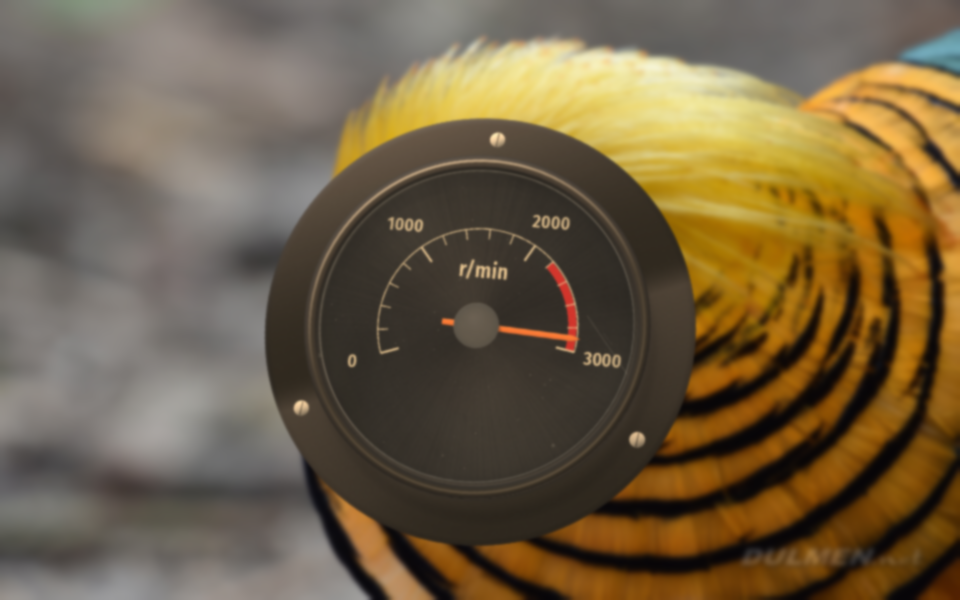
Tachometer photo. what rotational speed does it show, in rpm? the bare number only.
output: 2900
